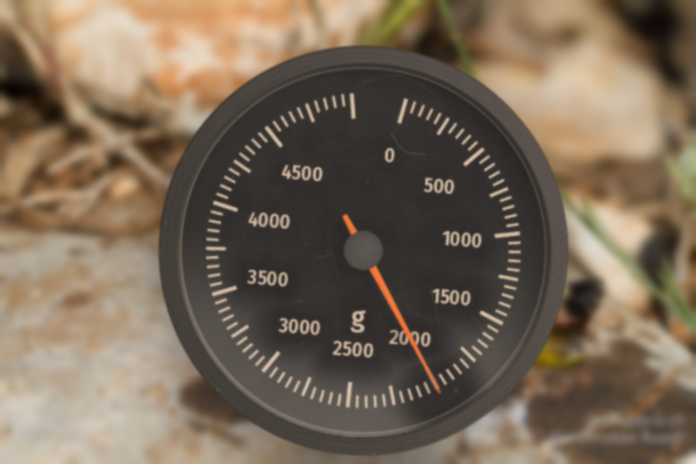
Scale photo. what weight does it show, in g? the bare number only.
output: 2000
